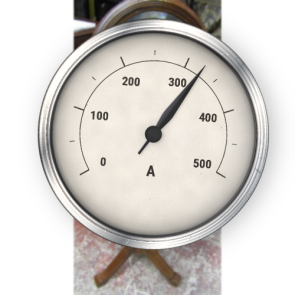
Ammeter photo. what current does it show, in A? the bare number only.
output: 325
